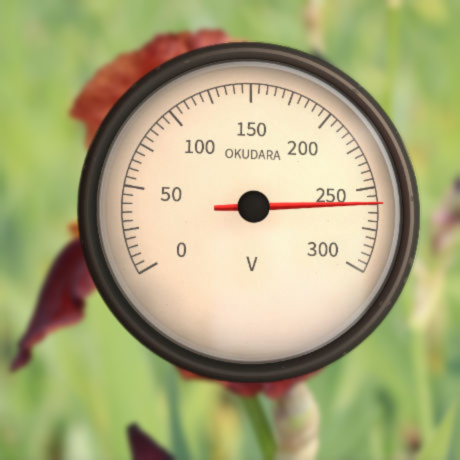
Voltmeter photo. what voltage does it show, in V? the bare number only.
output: 260
